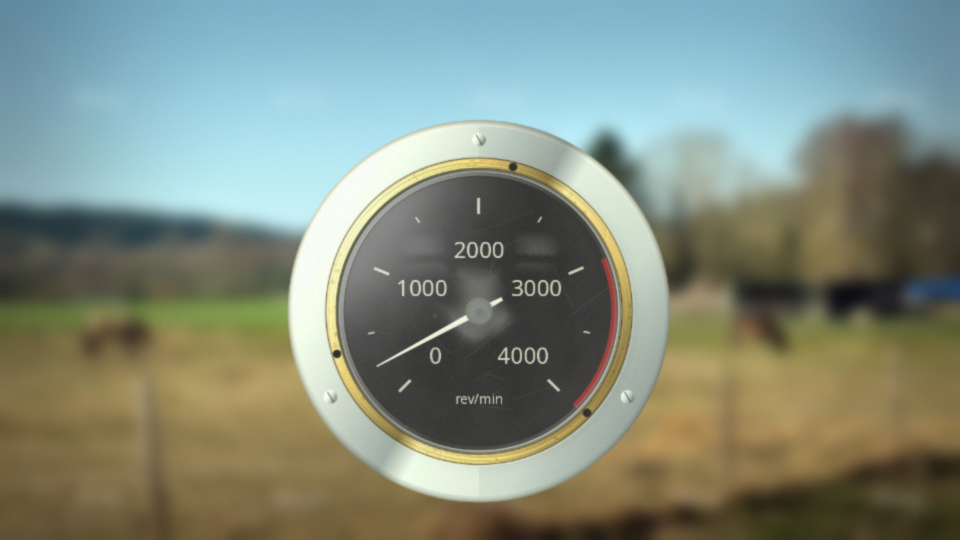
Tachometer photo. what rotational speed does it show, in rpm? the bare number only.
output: 250
